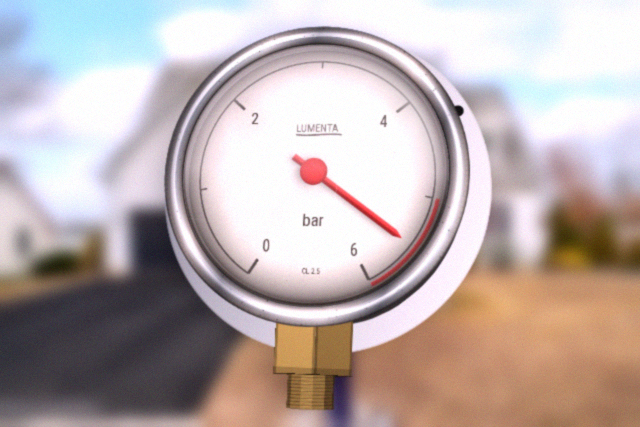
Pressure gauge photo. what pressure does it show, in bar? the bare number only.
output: 5.5
